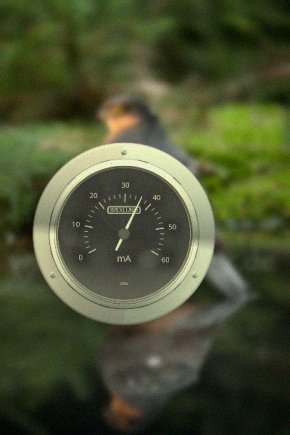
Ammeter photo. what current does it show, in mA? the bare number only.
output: 36
